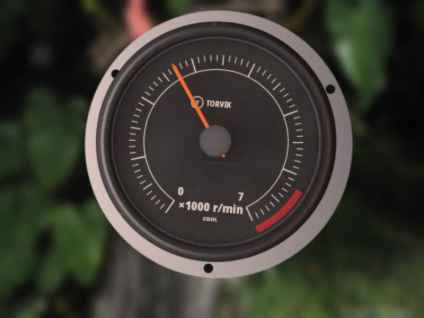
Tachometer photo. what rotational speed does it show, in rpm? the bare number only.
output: 2700
